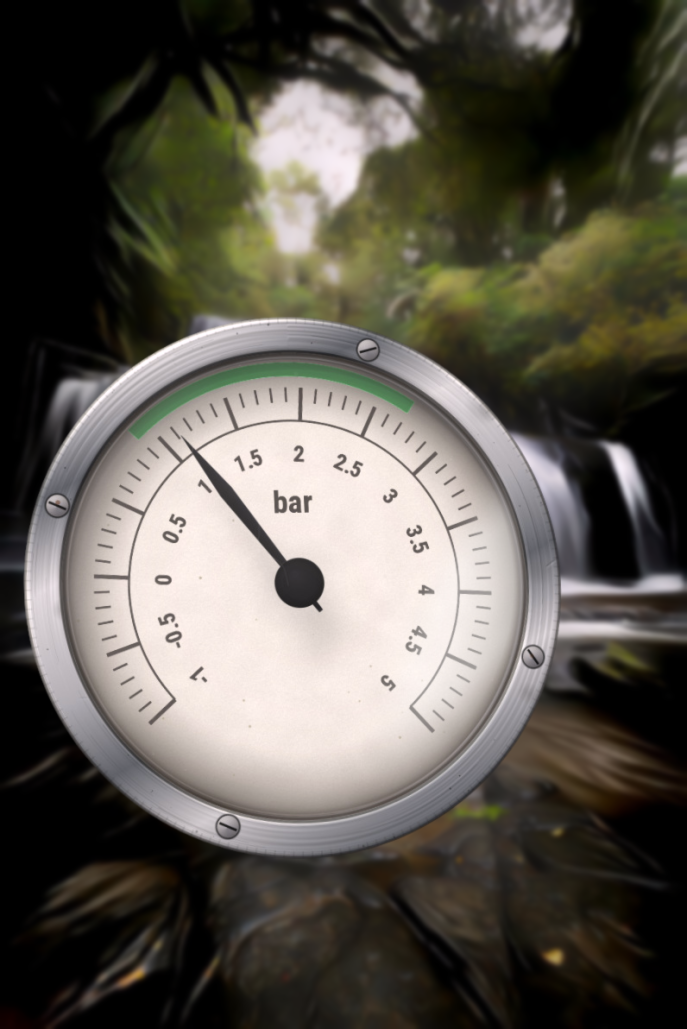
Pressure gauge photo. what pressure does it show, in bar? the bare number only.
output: 1.1
